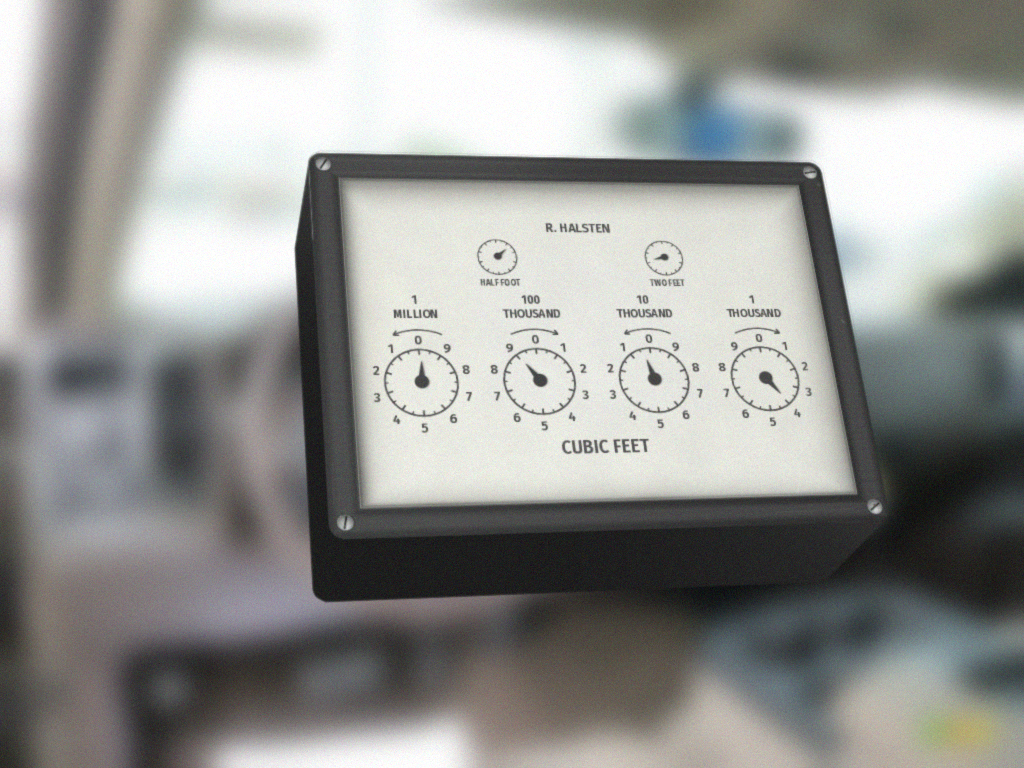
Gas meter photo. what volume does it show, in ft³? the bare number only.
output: 990400
